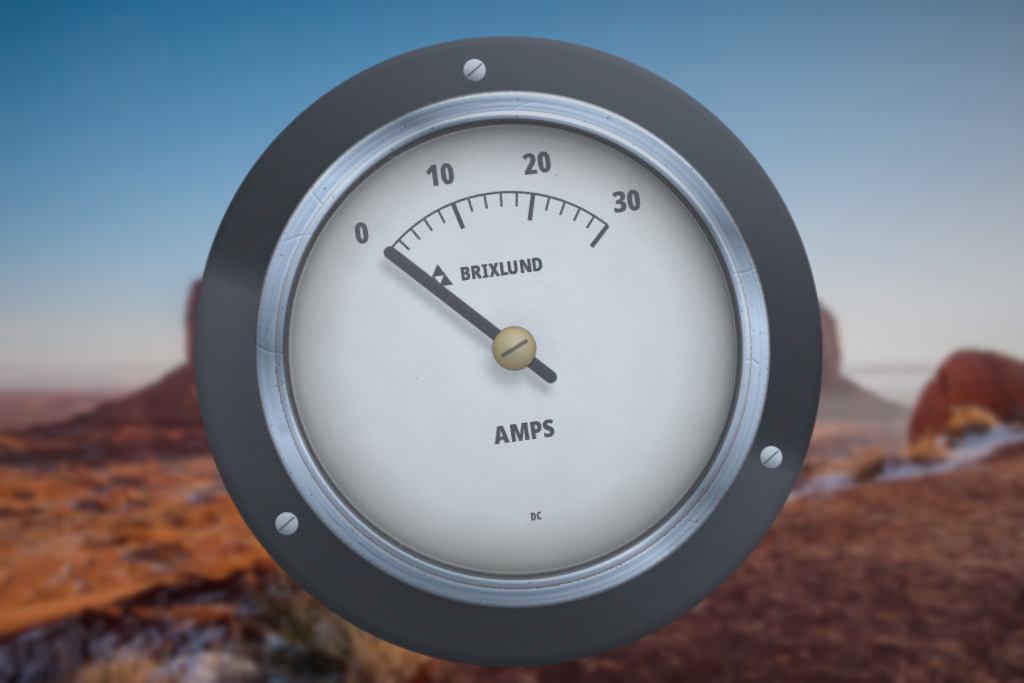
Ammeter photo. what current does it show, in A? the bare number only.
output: 0
